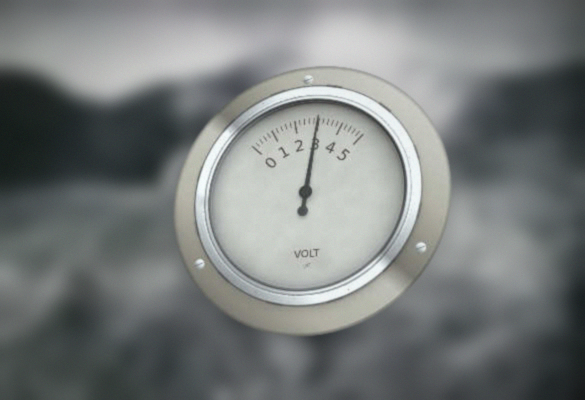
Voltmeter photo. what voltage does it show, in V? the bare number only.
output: 3
